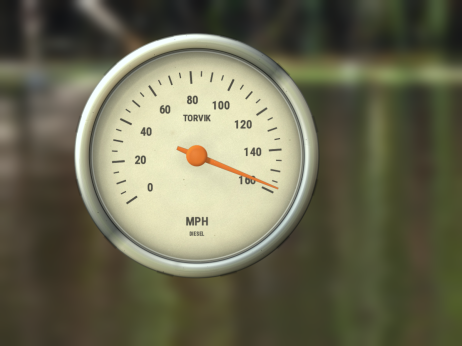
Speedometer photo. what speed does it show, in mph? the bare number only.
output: 157.5
